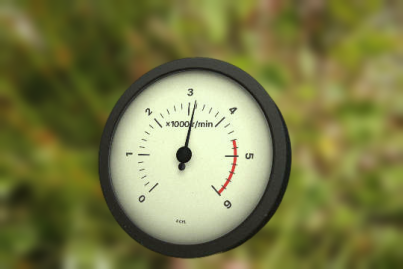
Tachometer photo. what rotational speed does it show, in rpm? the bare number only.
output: 3200
